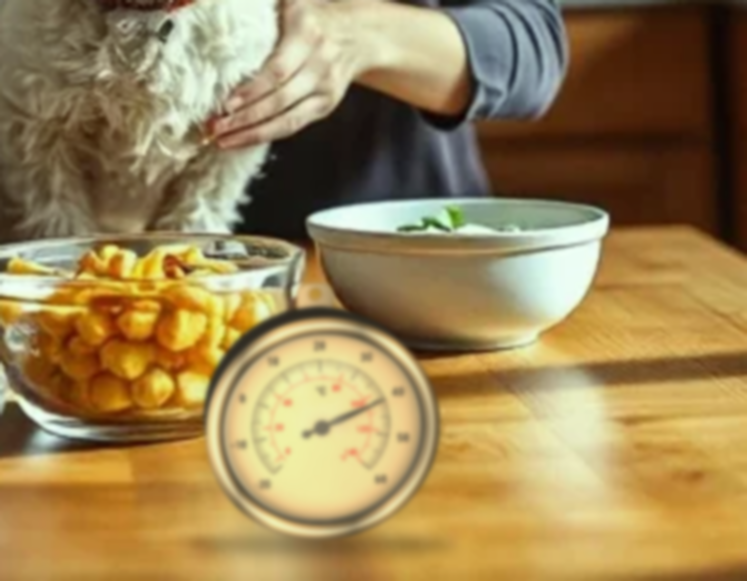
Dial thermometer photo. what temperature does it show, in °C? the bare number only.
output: 40
